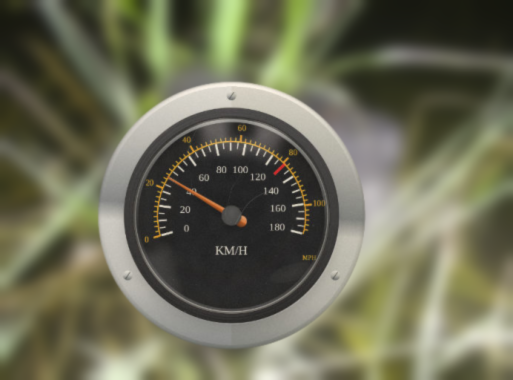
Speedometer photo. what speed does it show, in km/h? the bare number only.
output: 40
